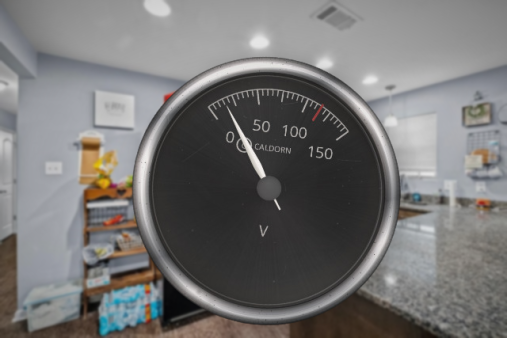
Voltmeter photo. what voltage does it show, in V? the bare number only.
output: 15
